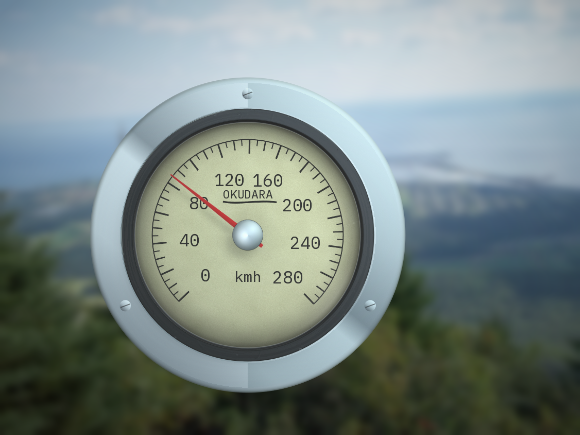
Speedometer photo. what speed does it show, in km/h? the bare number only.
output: 85
